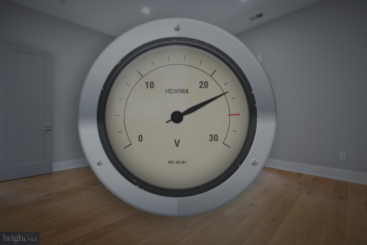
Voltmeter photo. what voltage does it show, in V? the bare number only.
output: 23
